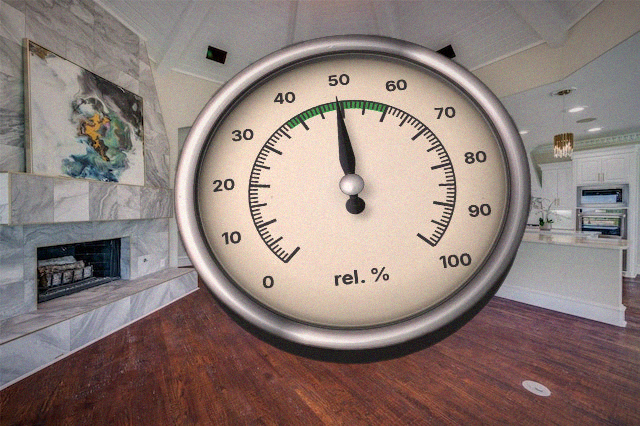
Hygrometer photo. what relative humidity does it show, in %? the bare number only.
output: 49
